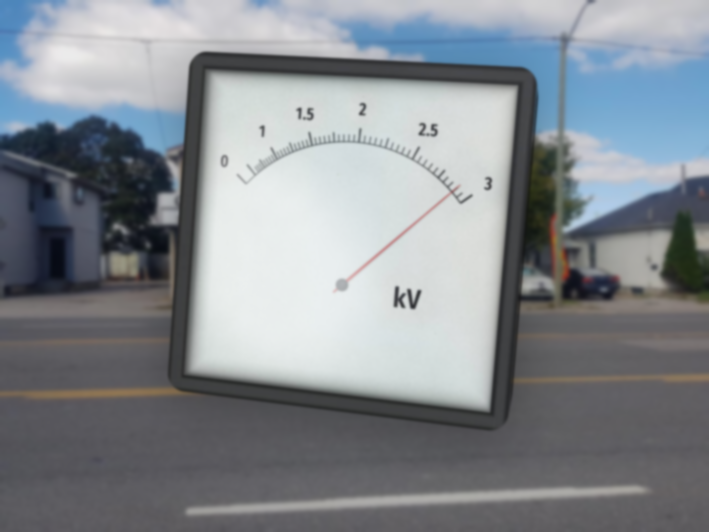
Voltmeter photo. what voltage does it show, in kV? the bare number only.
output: 2.9
